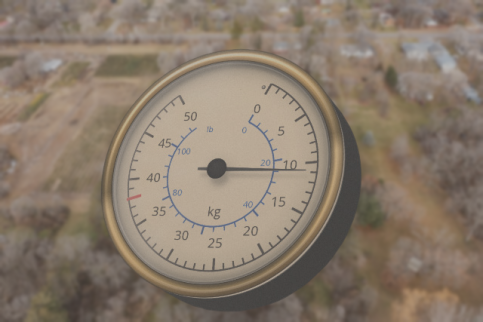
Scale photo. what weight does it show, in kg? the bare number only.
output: 11
